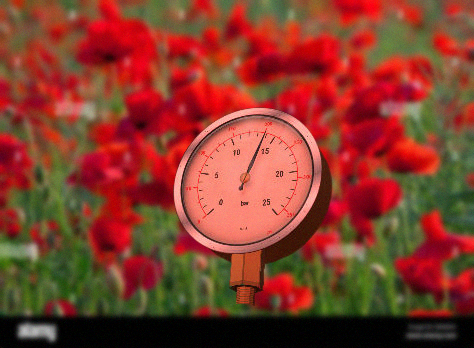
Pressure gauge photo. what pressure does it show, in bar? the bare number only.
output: 14
